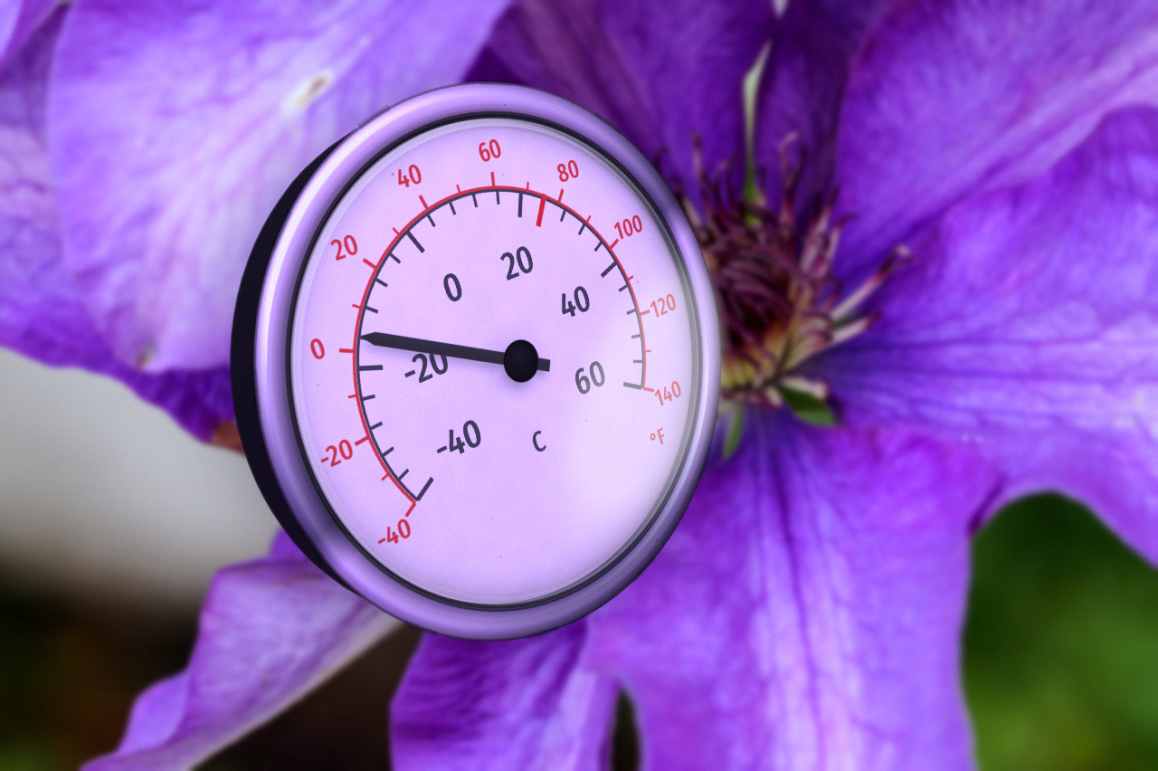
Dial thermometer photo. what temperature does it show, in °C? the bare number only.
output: -16
